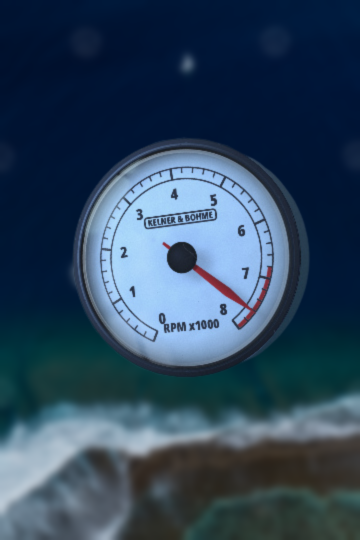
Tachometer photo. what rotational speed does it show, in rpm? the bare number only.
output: 7600
